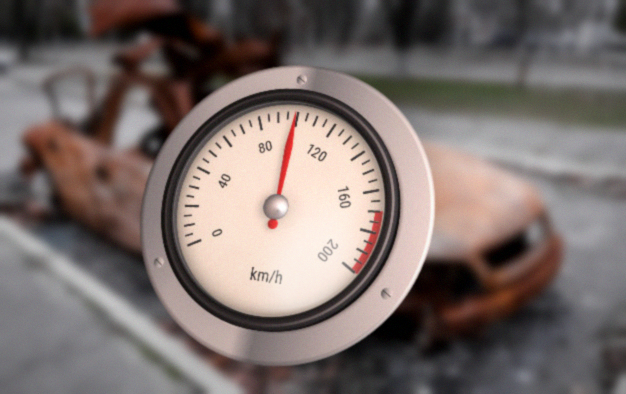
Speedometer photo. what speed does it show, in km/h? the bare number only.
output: 100
